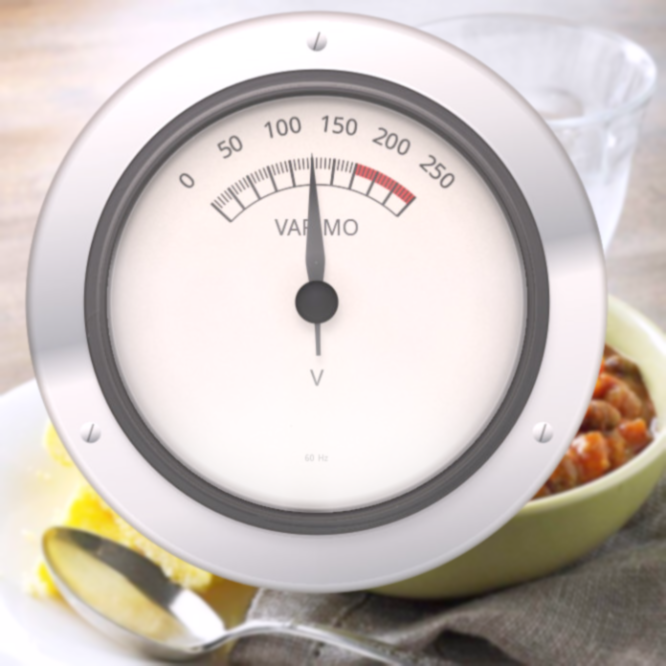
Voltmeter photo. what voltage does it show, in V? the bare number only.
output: 125
